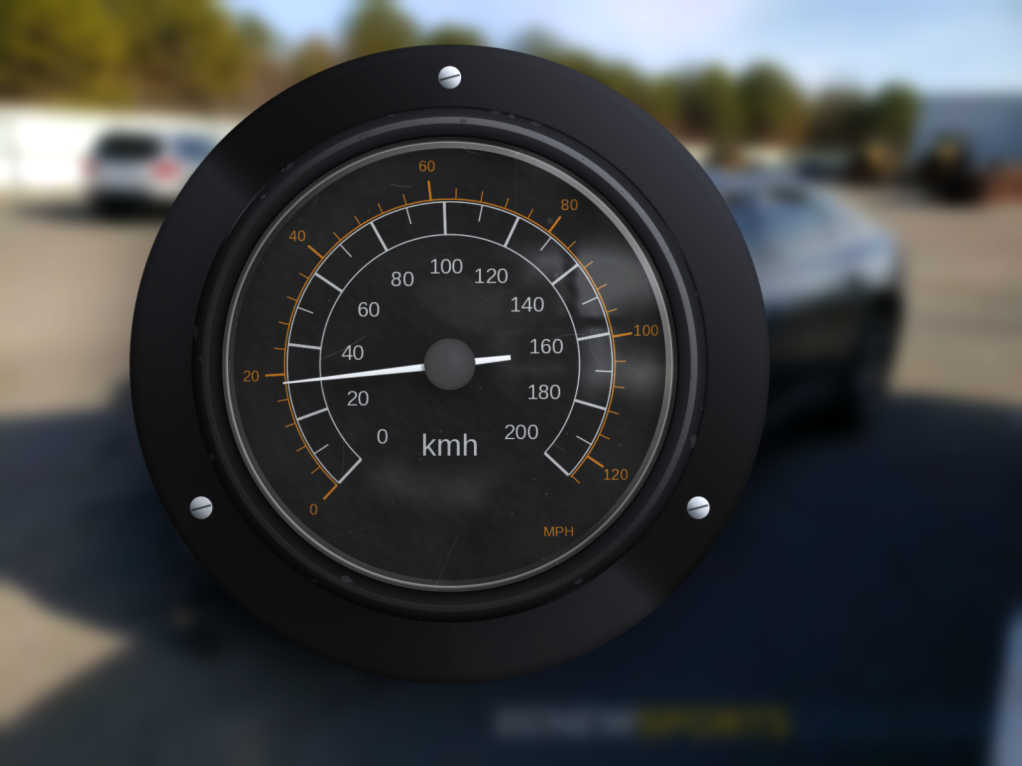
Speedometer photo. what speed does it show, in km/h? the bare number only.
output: 30
